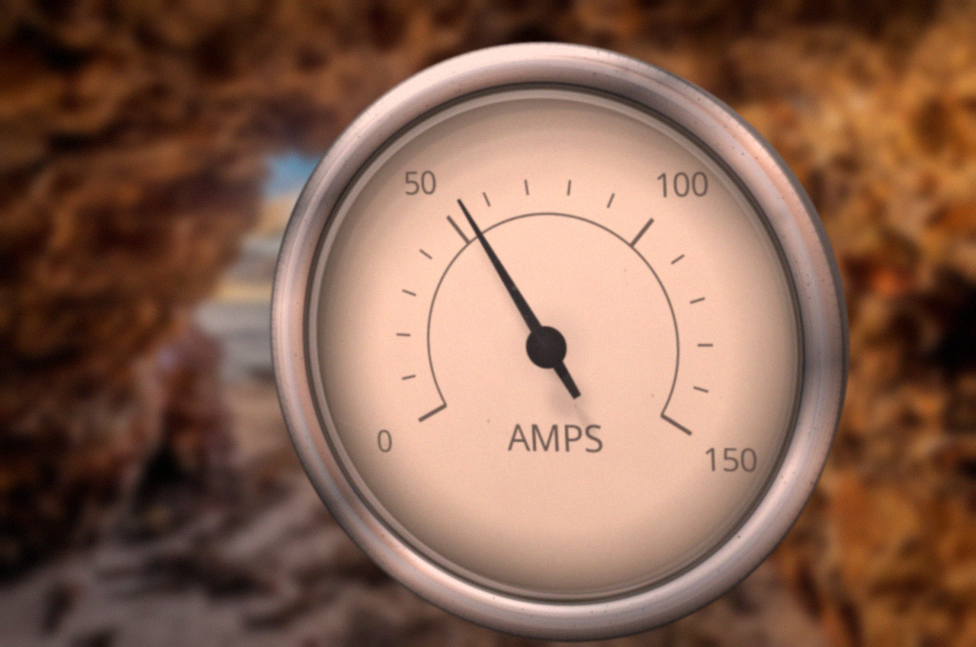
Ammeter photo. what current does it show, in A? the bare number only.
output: 55
